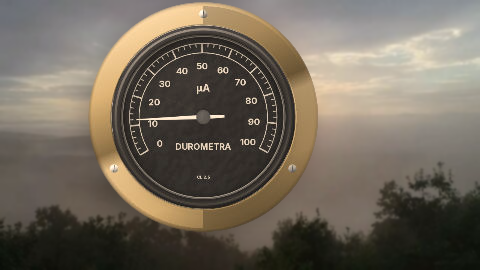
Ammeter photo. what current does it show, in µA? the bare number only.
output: 12
